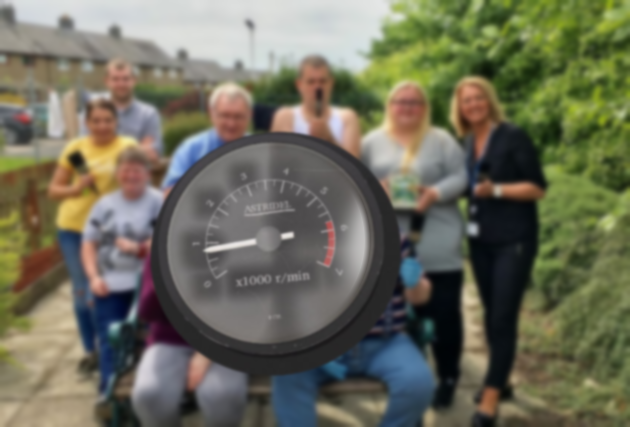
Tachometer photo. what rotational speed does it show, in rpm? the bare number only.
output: 750
